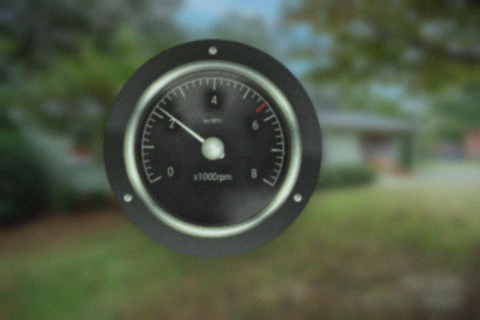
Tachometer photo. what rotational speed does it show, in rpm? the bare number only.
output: 2200
